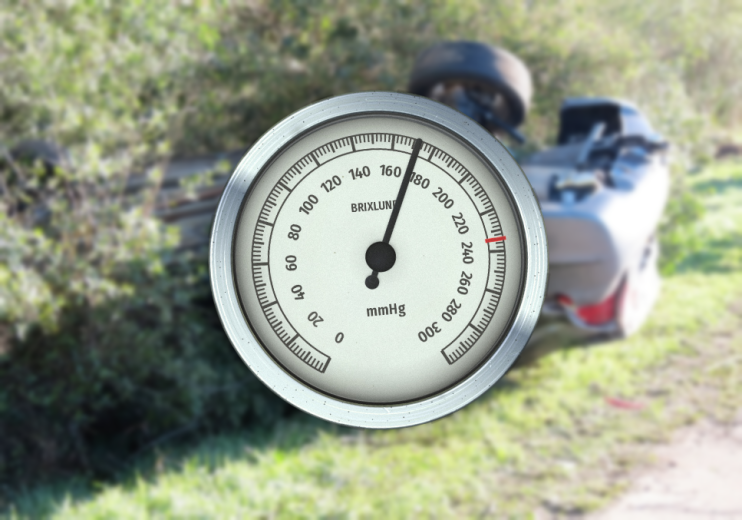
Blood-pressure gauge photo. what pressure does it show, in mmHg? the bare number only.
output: 172
